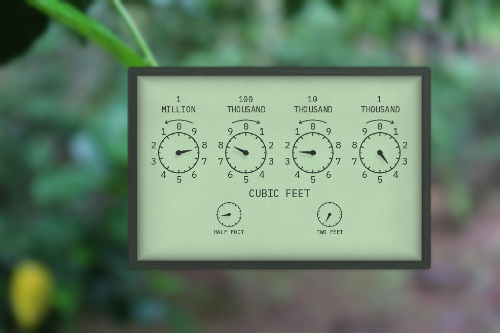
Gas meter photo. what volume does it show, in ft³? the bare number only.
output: 782400
